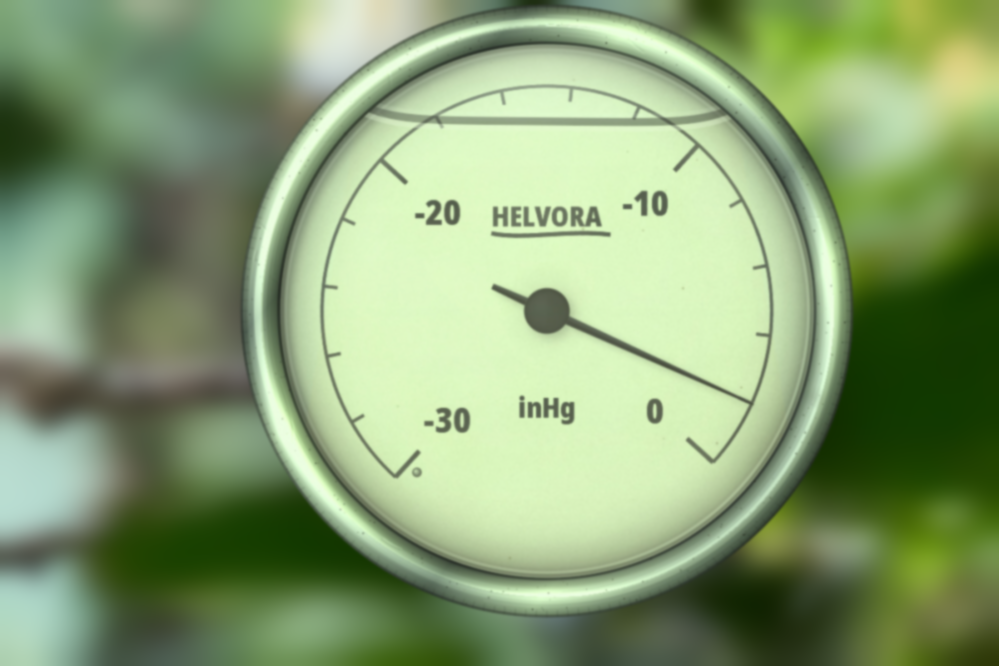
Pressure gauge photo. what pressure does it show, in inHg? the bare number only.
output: -2
